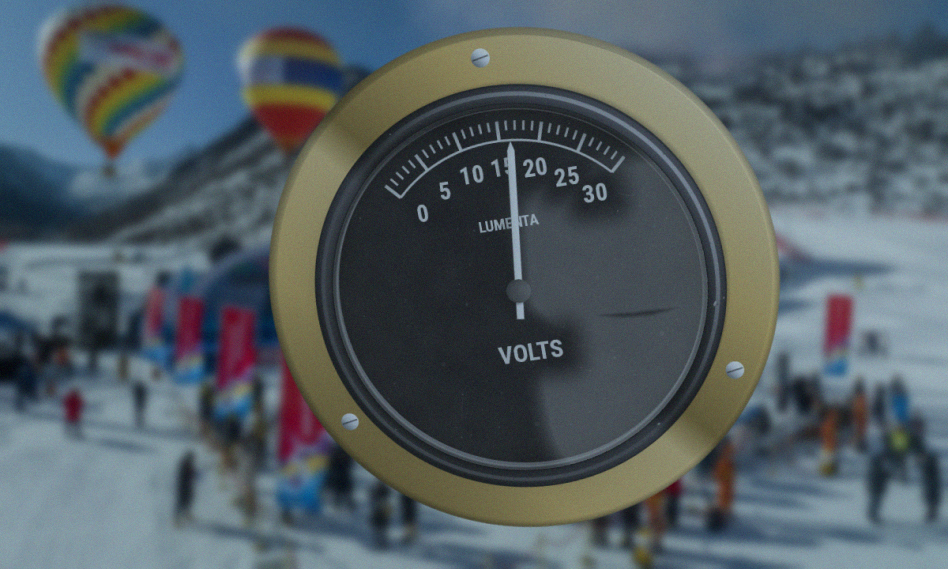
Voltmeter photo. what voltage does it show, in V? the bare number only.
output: 16.5
